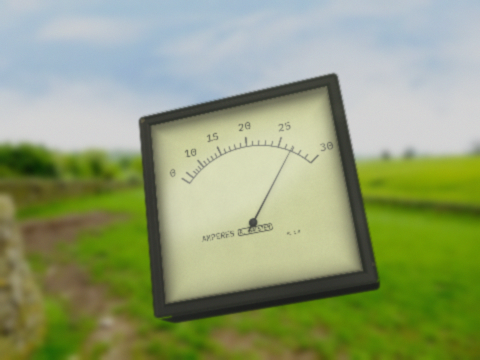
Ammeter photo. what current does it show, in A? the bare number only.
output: 27
